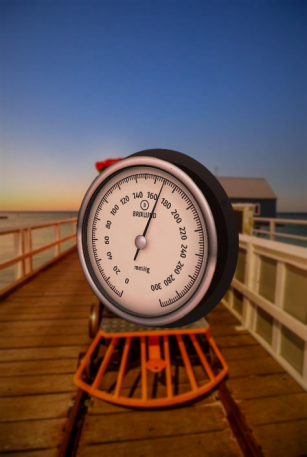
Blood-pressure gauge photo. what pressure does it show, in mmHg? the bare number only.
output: 170
